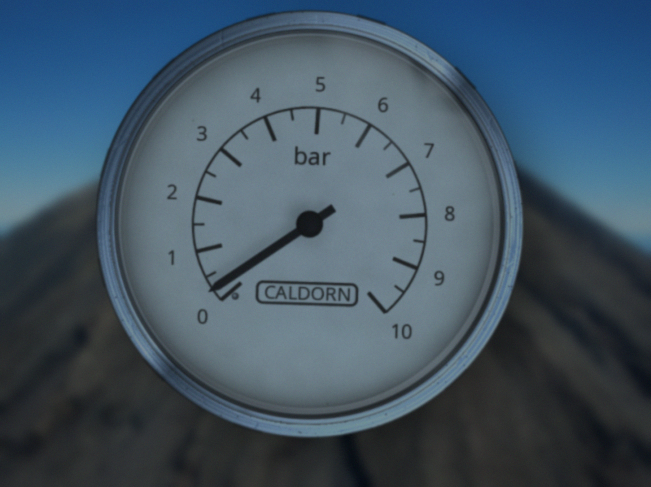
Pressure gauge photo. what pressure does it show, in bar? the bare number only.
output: 0.25
